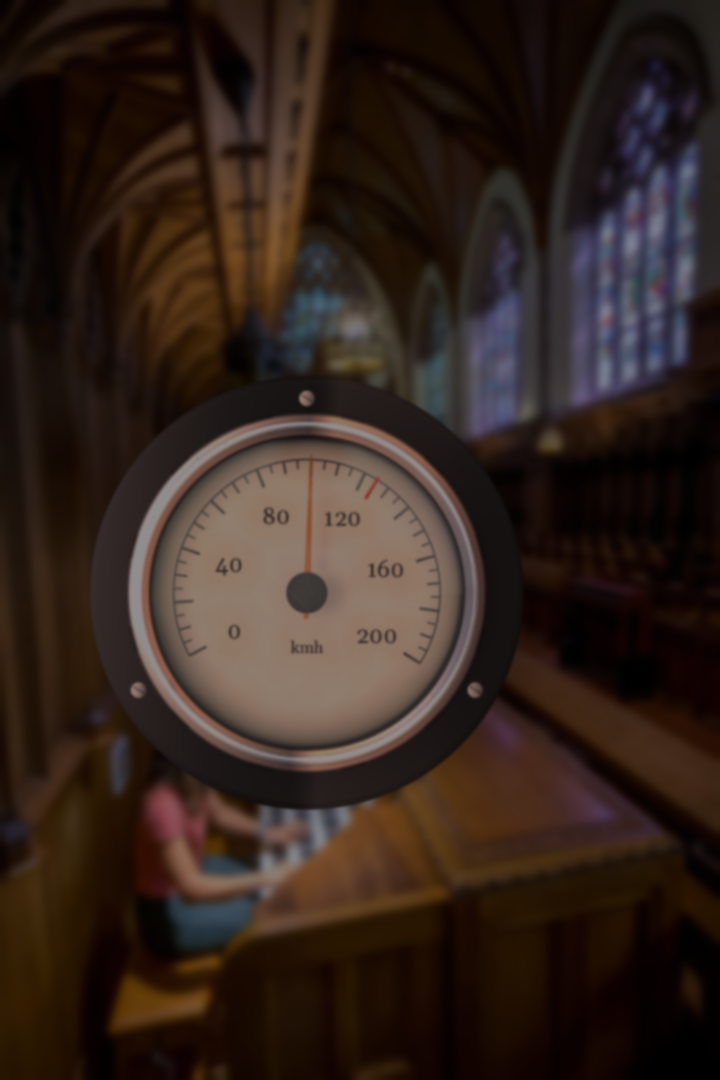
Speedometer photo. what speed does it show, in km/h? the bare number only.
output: 100
